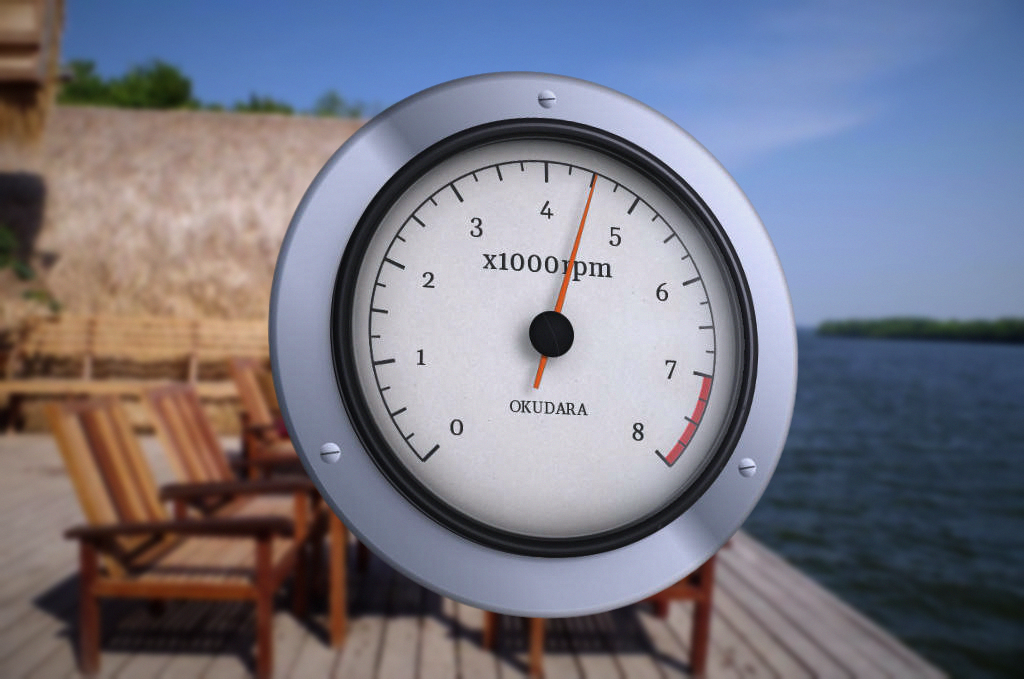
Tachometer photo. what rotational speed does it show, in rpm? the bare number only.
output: 4500
